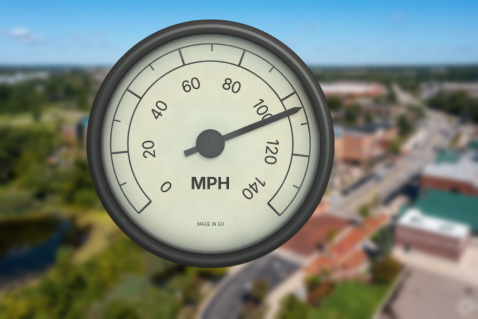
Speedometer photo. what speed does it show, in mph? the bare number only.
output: 105
